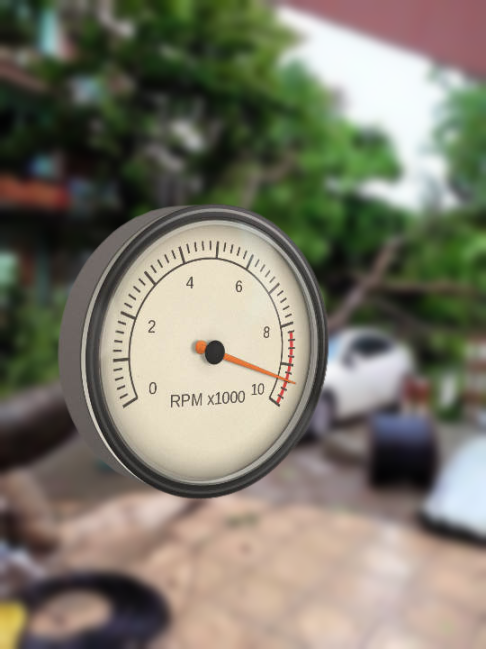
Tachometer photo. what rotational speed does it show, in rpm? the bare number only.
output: 9400
